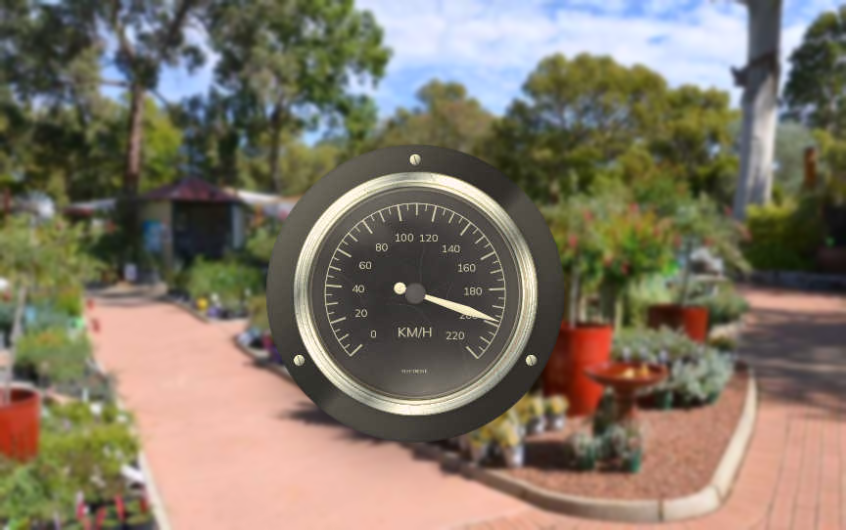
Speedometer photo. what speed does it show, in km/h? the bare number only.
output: 197.5
